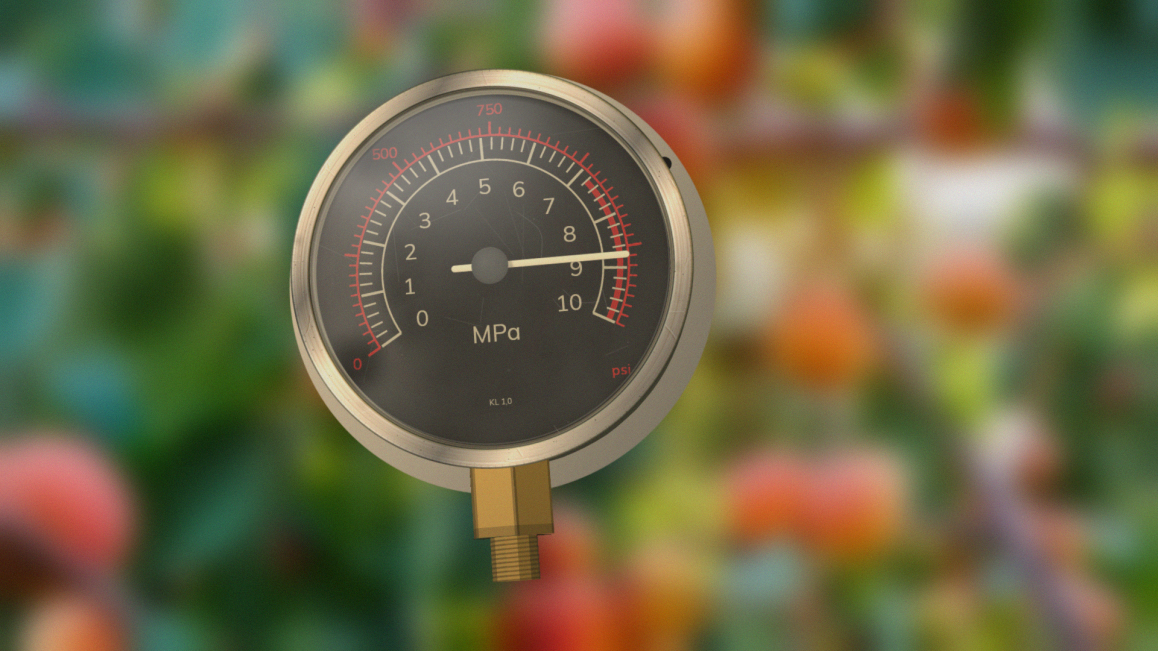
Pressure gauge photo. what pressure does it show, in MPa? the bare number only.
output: 8.8
